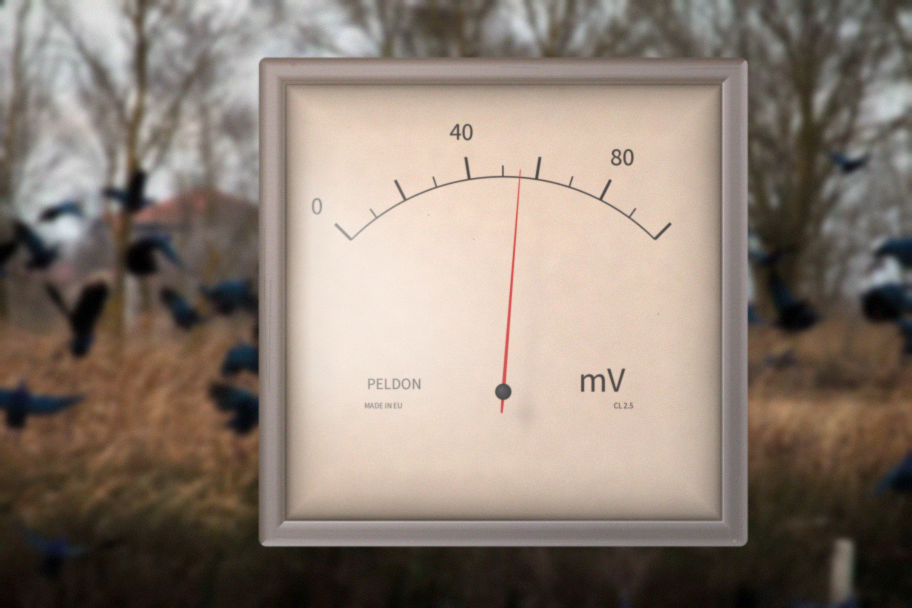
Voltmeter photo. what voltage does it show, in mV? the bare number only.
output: 55
